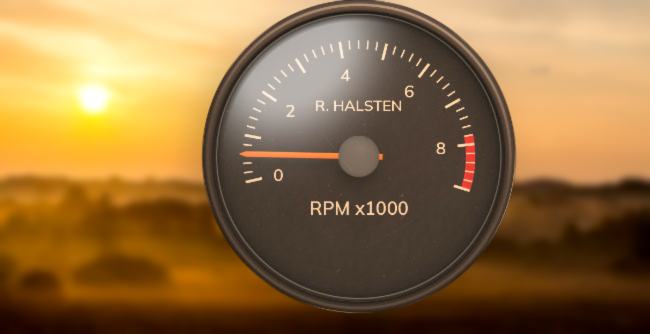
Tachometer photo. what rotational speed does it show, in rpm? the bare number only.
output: 600
